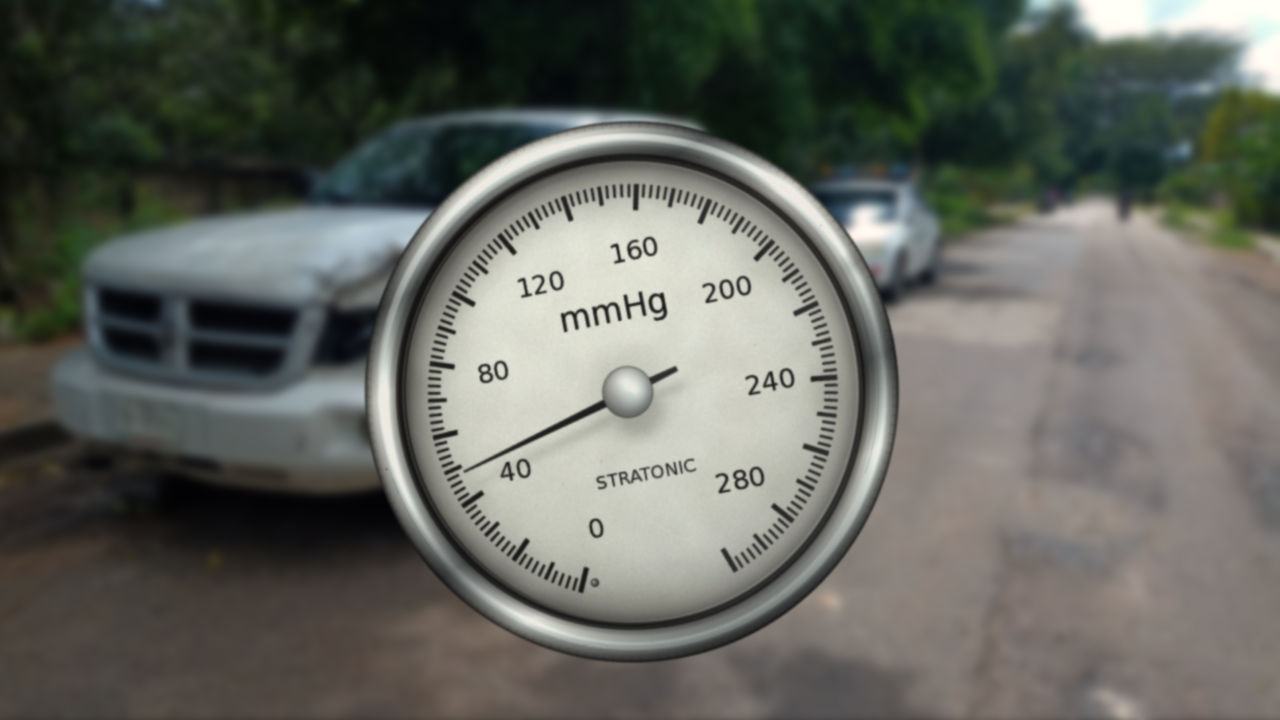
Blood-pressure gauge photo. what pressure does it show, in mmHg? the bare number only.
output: 48
